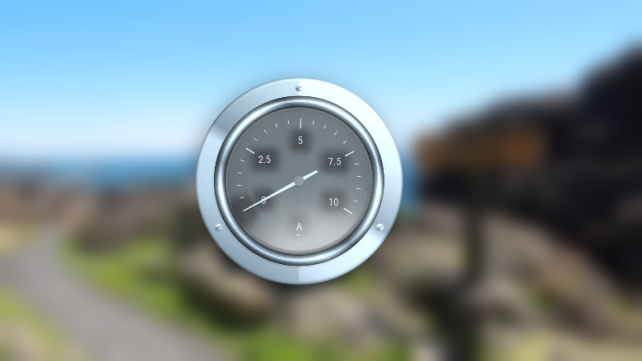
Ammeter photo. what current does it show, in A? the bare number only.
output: 0
